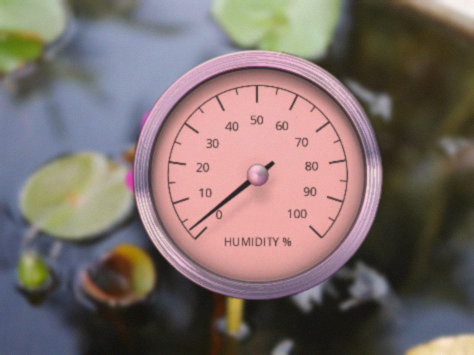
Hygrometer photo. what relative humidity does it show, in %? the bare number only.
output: 2.5
